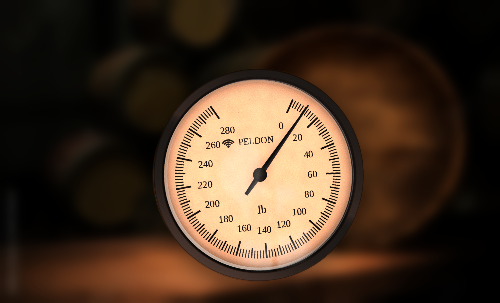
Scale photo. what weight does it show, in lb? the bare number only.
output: 10
